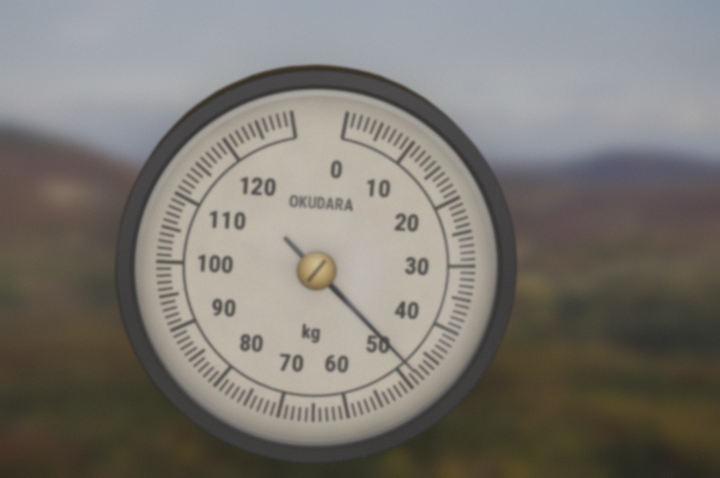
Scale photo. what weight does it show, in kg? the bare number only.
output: 48
